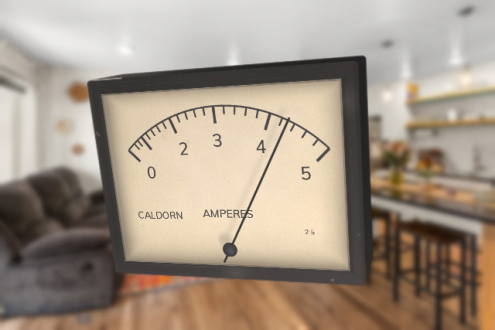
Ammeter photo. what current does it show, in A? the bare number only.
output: 4.3
